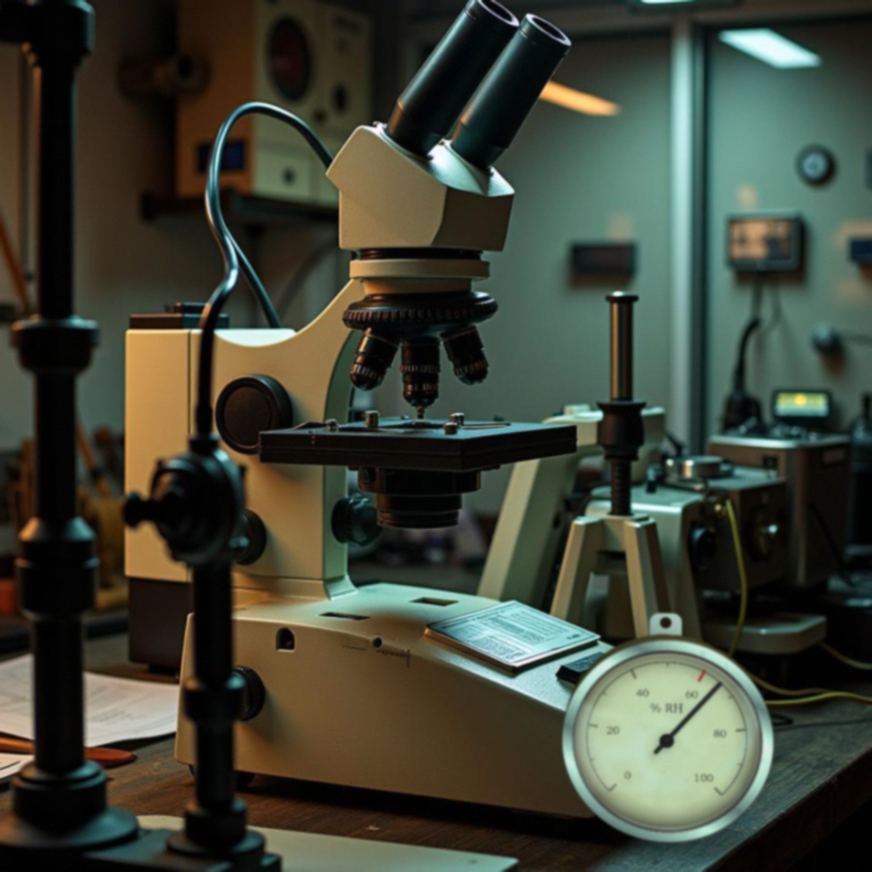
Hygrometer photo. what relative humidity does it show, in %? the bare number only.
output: 65
